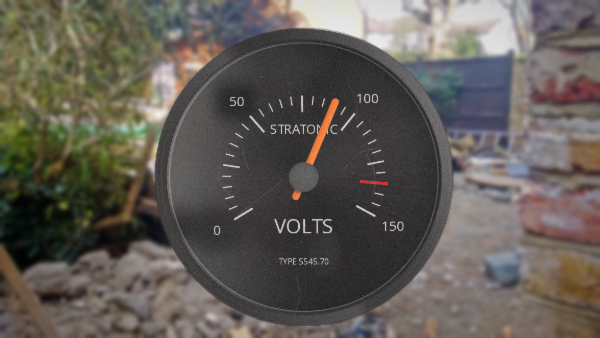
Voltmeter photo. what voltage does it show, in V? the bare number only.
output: 90
